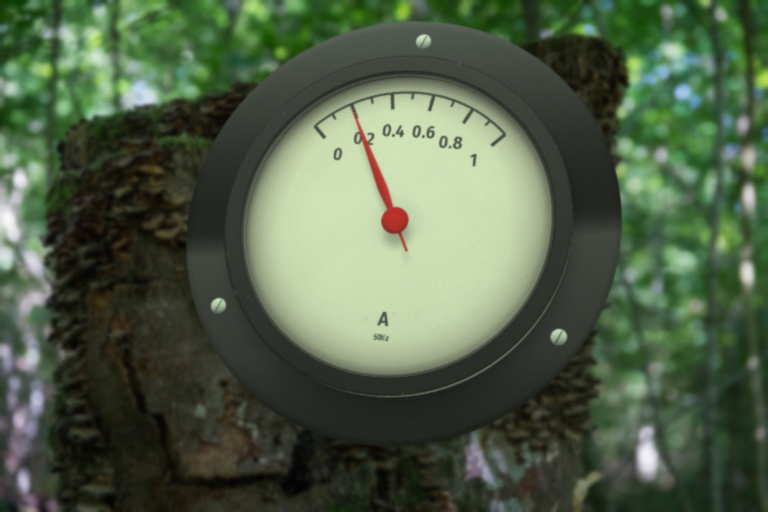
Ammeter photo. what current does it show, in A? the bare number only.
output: 0.2
